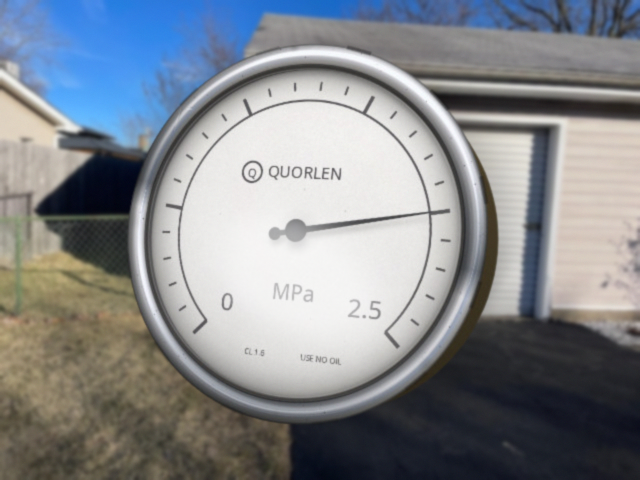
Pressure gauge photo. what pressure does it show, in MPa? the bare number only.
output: 2
